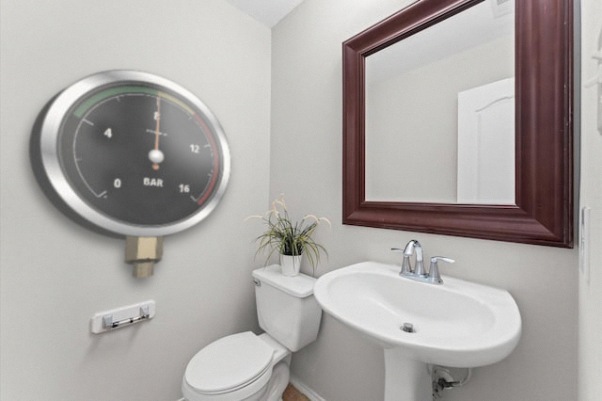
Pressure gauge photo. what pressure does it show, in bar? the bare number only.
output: 8
